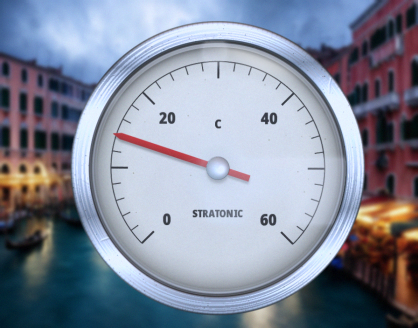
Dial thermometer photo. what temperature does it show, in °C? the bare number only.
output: 14
